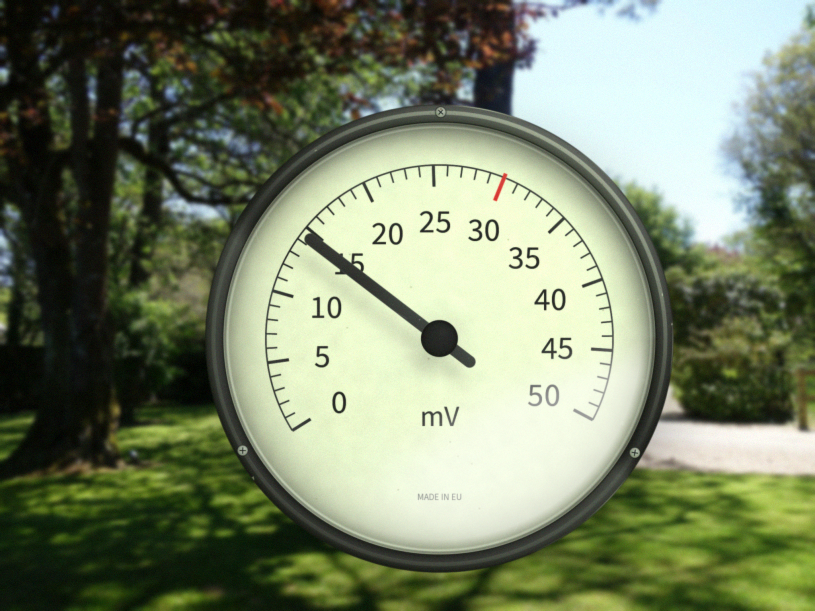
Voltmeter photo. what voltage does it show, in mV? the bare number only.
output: 14.5
